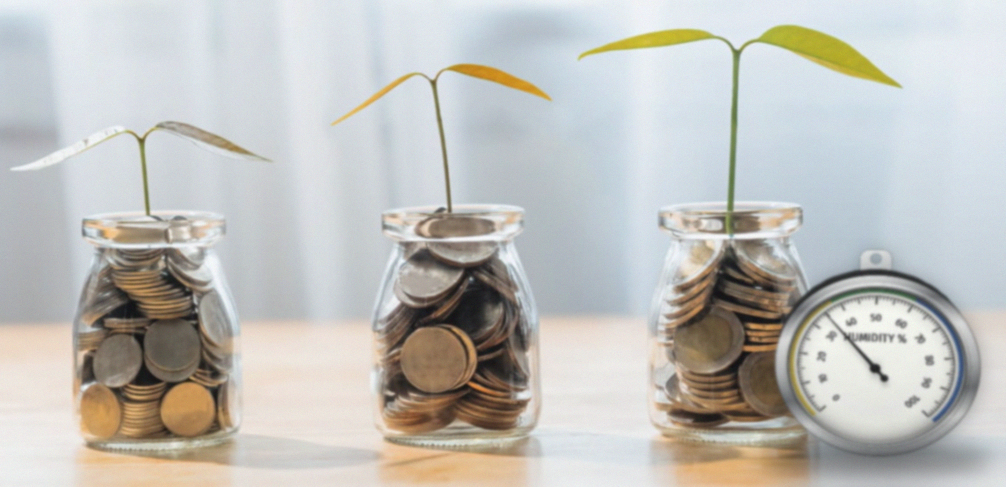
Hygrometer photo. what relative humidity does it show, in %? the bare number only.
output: 35
